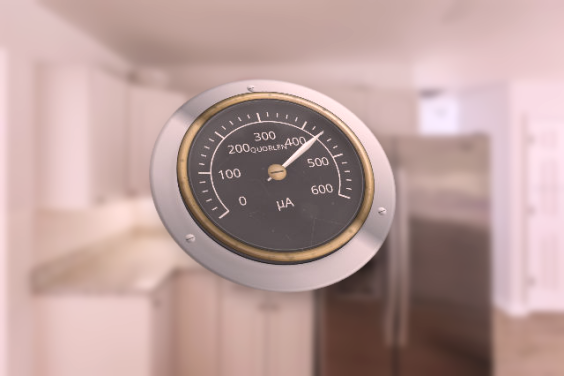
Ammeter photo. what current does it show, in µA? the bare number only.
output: 440
